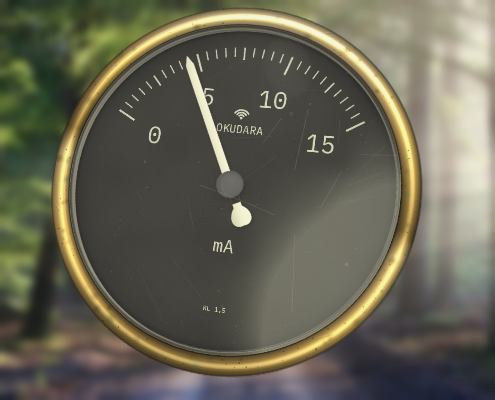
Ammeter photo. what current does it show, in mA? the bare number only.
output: 4.5
